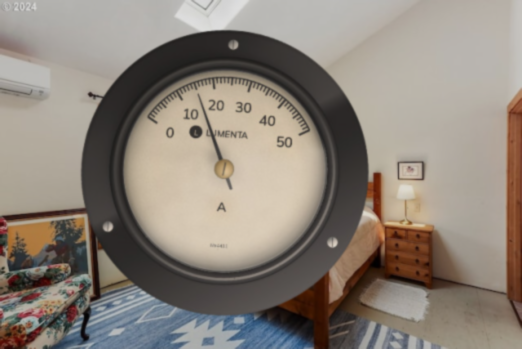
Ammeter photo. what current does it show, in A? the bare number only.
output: 15
